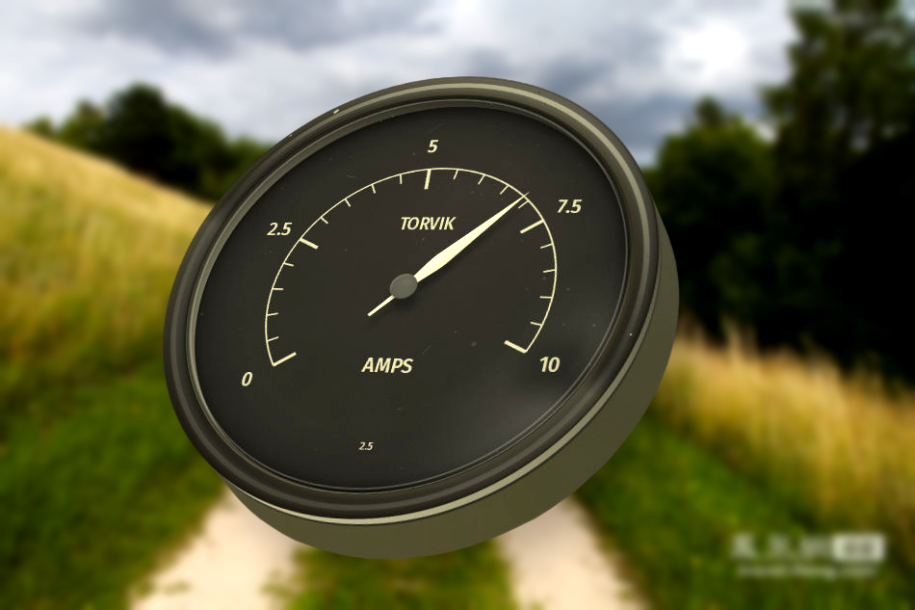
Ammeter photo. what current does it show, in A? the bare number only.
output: 7
